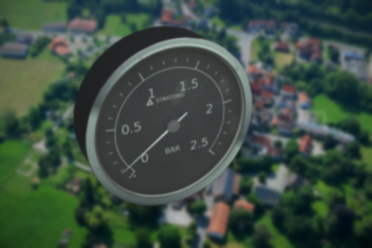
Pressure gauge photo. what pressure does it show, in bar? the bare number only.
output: 0.1
